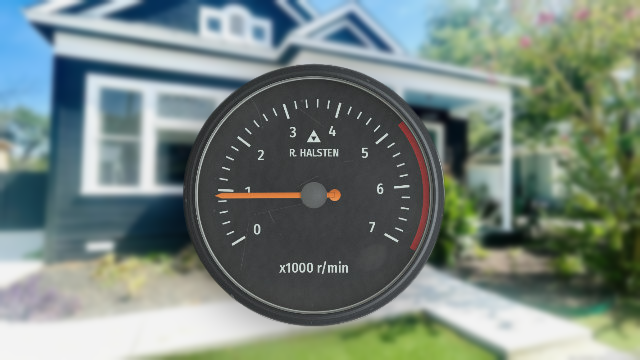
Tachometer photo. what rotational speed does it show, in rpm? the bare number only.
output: 900
